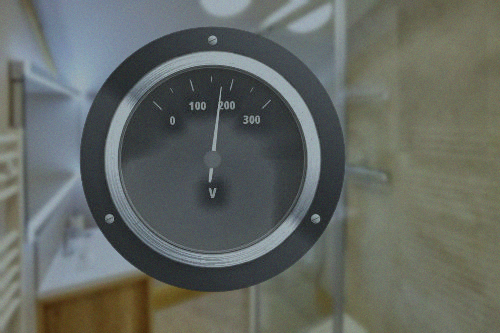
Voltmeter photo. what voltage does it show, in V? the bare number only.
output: 175
